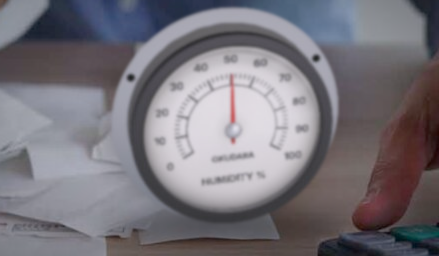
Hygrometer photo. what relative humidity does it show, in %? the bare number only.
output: 50
